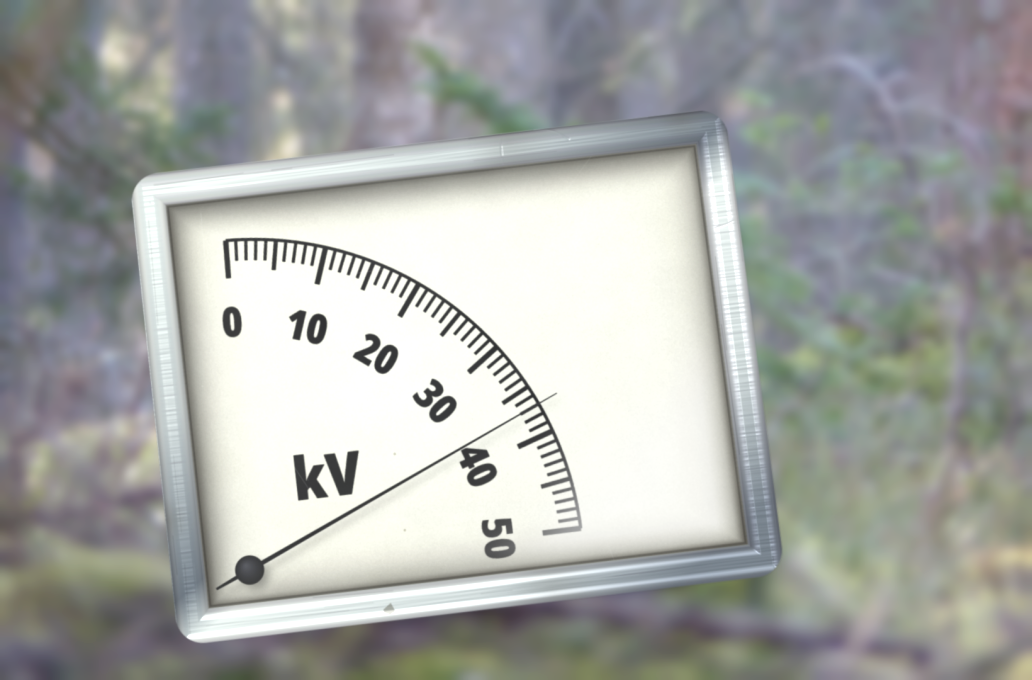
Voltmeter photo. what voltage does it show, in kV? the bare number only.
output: 37
